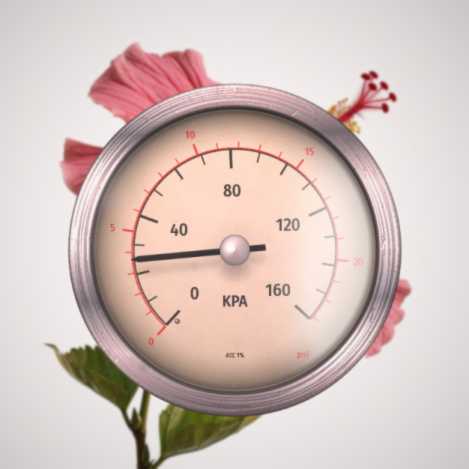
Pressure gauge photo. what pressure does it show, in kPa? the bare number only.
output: 25
